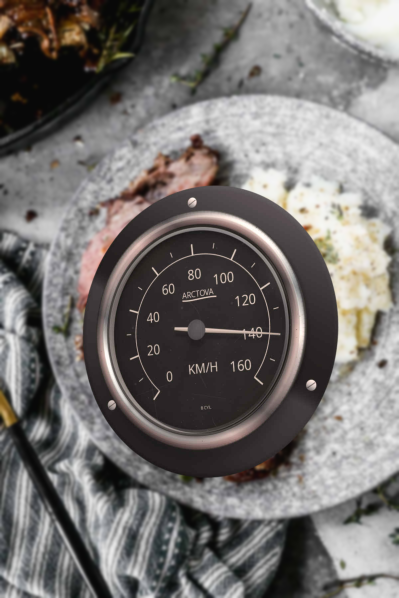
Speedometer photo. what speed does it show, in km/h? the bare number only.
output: 140
